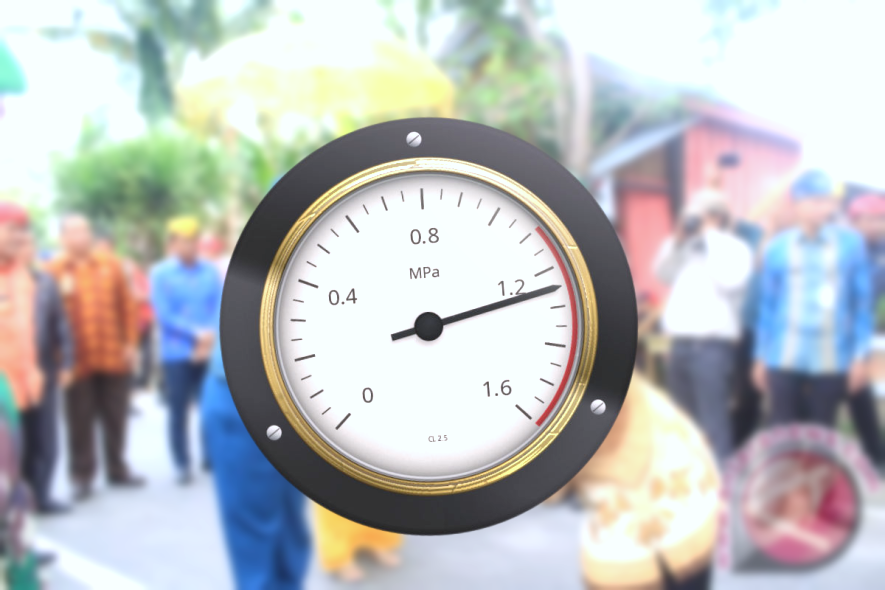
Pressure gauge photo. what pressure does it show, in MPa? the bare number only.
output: 1.25
